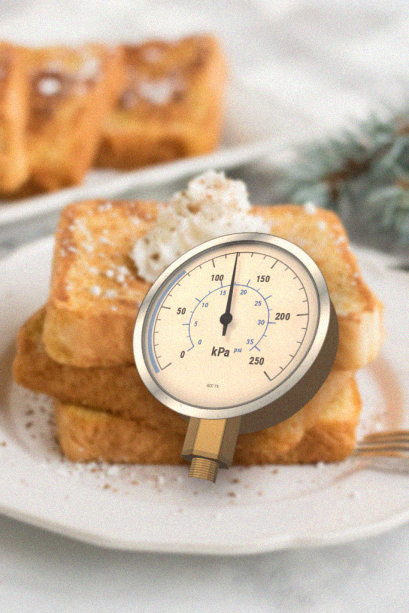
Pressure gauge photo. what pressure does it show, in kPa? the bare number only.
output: 120
